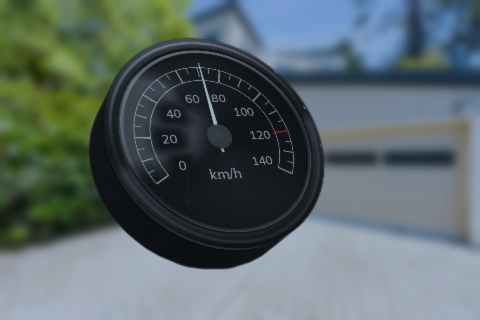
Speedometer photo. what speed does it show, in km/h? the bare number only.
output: 70
